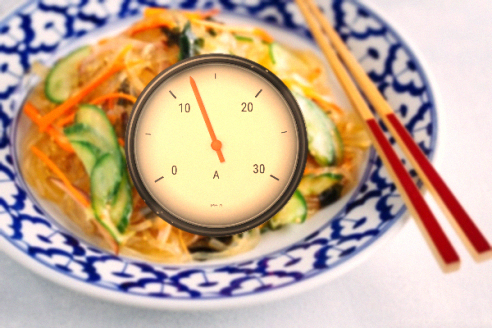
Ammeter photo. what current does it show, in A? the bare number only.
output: 12.5
